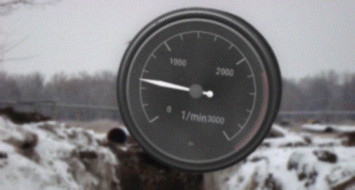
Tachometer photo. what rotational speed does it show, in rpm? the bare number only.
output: 500
